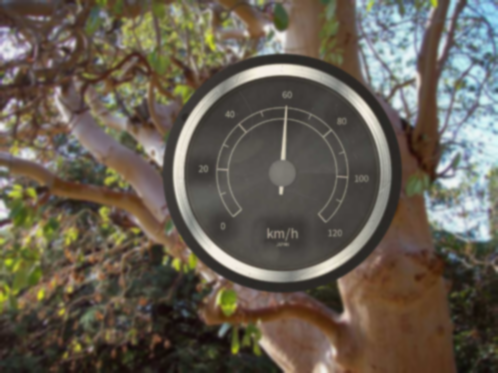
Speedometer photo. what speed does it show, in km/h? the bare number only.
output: 60
